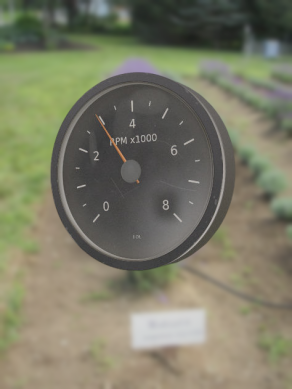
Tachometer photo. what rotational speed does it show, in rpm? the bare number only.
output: 3000
